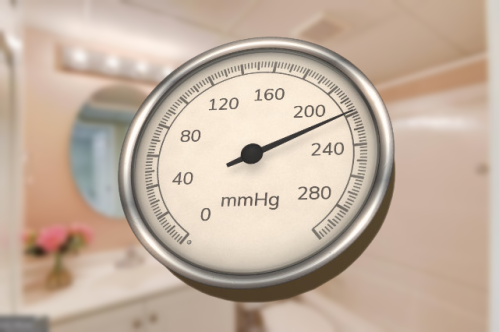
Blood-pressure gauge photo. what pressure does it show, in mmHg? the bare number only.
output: 220
